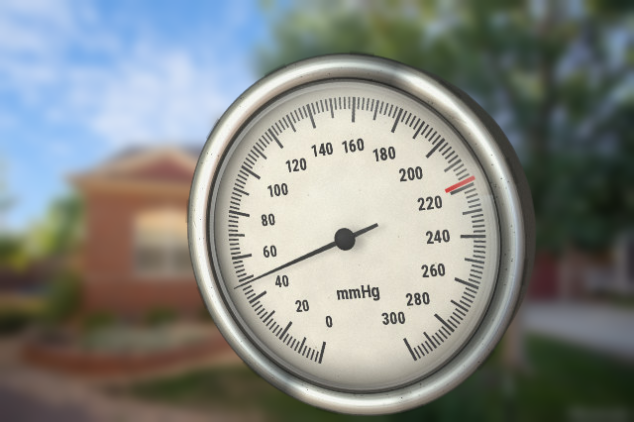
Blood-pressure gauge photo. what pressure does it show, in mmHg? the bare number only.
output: 48
